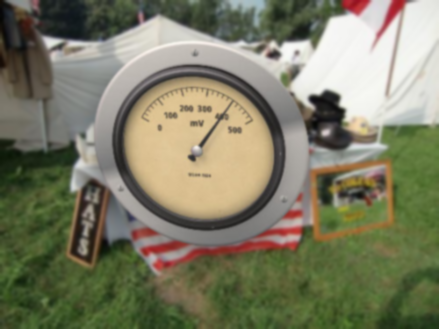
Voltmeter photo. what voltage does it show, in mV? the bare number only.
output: 400
